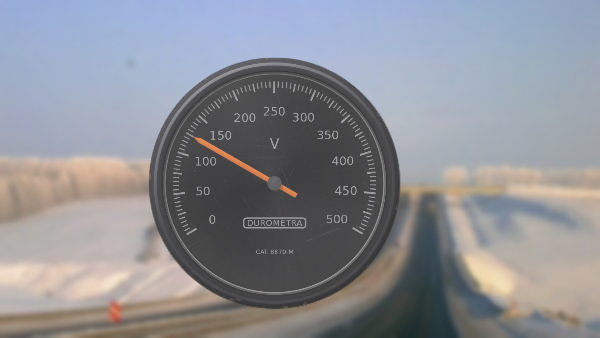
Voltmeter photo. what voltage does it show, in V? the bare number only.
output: 125
